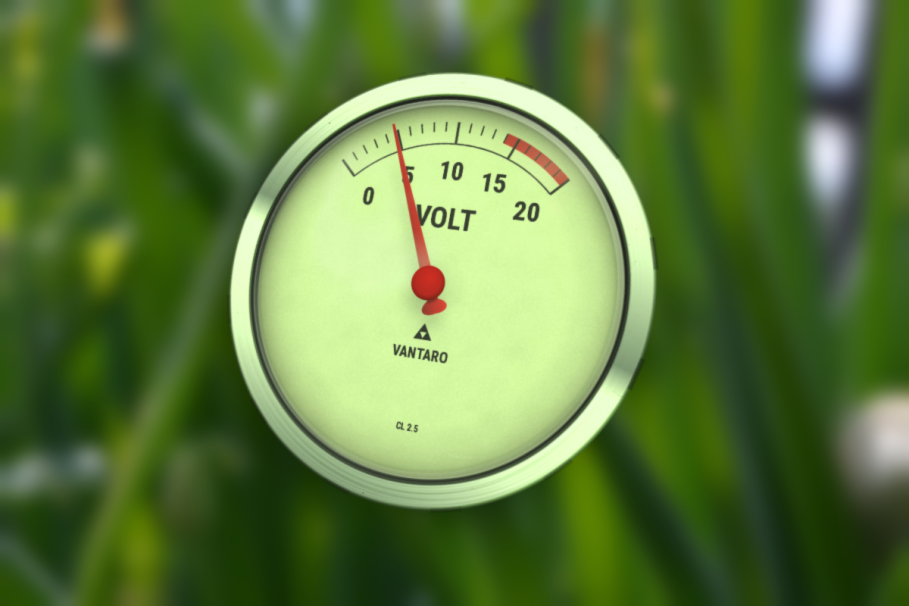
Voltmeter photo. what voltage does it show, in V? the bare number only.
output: 5
